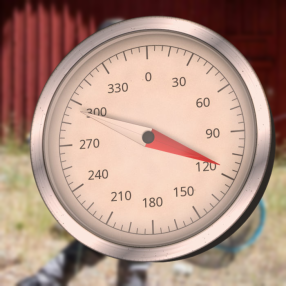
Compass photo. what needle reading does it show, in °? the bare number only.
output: 115
